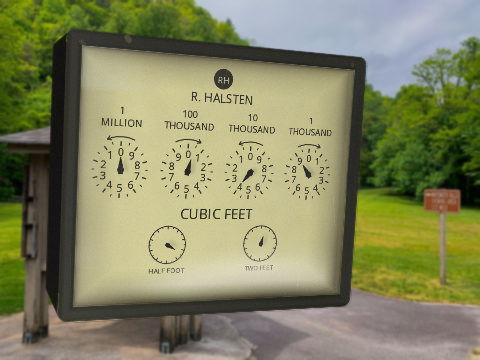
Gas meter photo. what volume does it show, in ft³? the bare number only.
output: 3900
